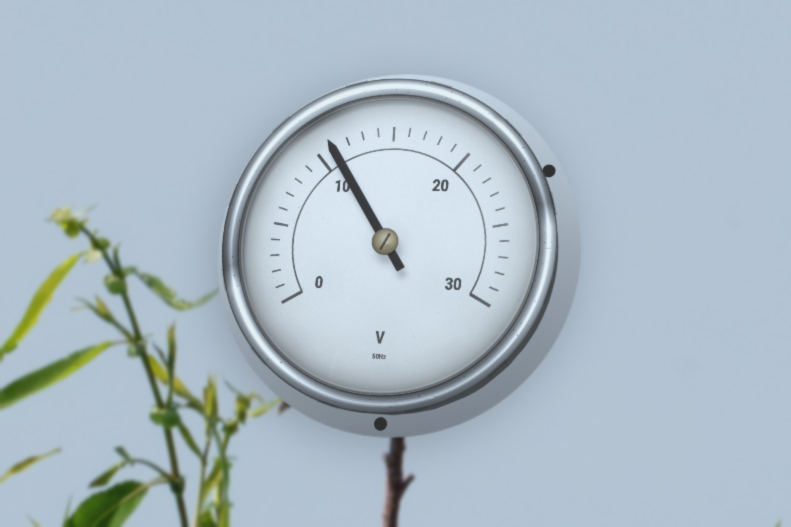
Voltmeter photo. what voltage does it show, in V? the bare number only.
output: 11
